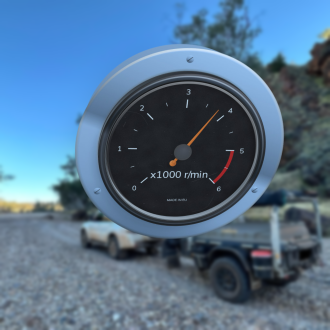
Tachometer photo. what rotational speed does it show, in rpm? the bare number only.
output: 3750
